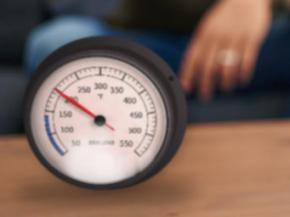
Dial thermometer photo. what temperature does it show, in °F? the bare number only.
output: 200
